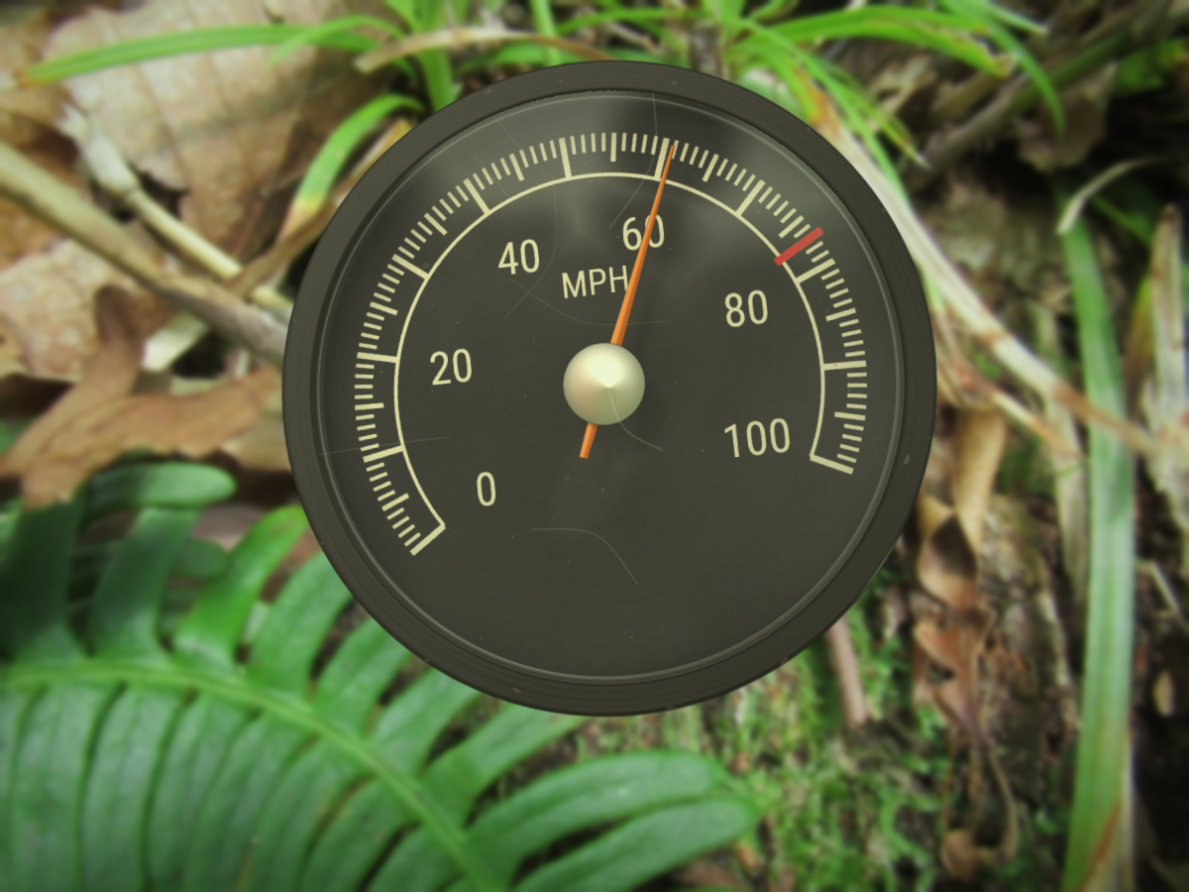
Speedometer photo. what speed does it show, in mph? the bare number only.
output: 61
